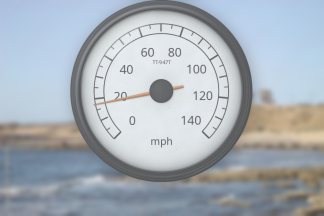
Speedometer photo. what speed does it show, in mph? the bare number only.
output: 17.5
